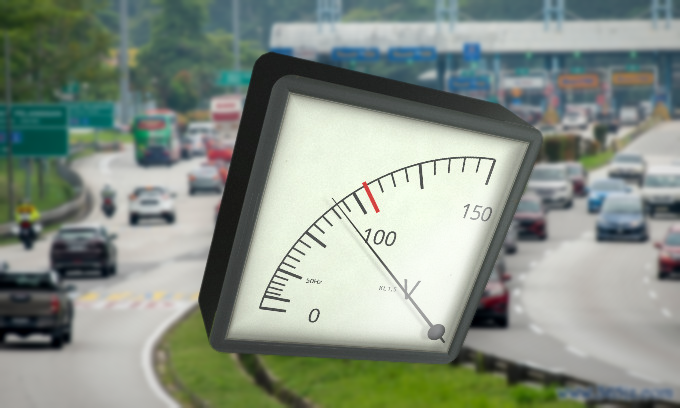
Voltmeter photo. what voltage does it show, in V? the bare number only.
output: 92.5
